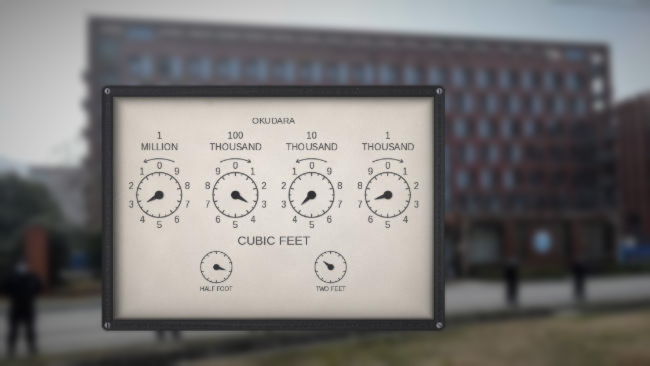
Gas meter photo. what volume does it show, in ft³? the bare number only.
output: 333700
